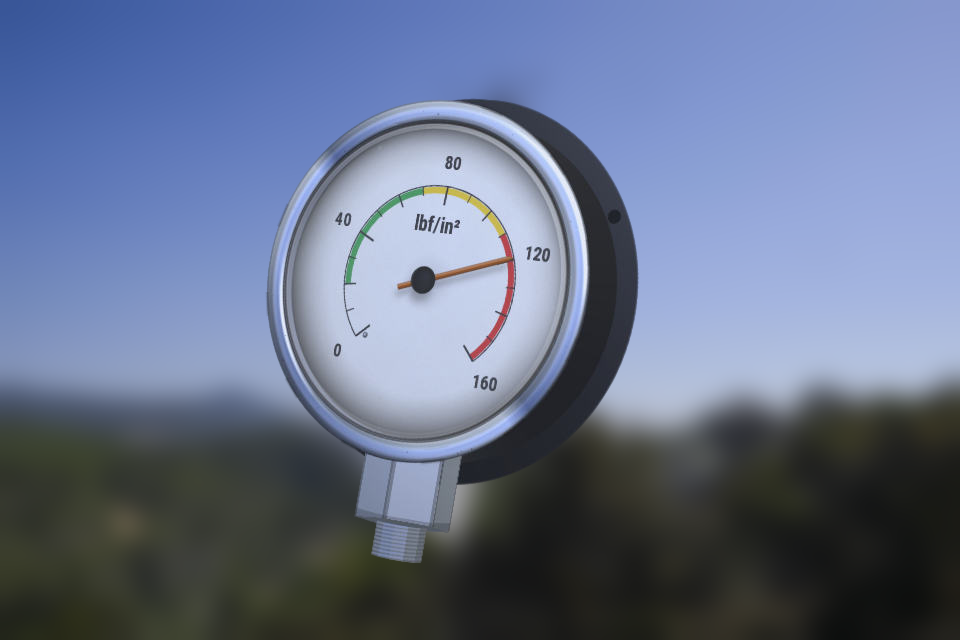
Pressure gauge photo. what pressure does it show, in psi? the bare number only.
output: 120
